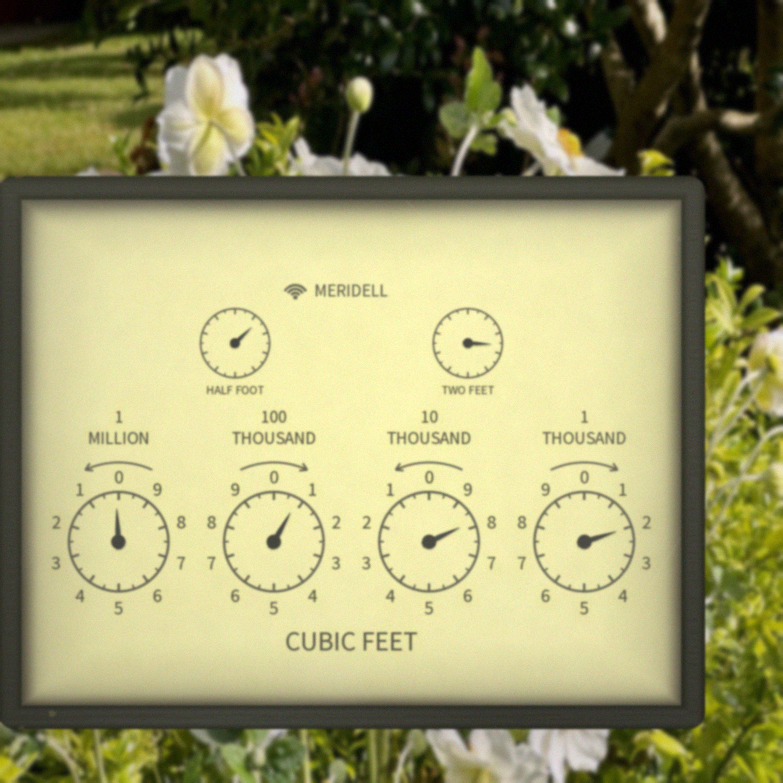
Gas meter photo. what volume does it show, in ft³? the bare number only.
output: 8200
